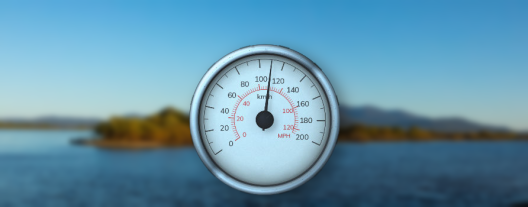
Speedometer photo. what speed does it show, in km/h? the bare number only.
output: 110
